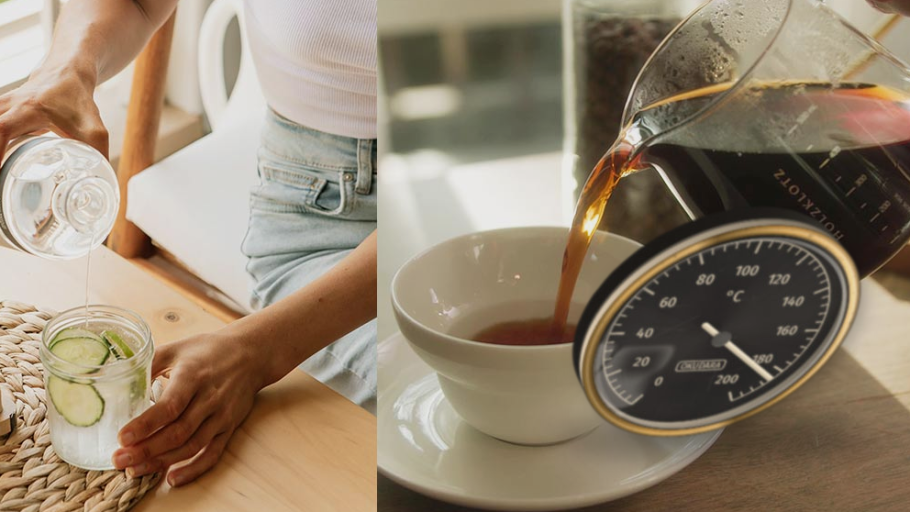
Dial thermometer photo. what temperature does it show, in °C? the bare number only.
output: 184
